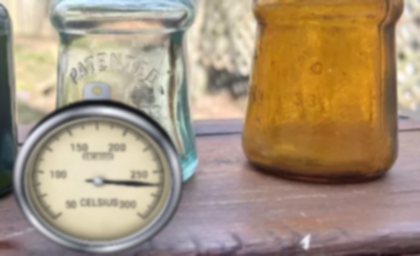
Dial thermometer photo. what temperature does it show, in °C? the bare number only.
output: 262.5
